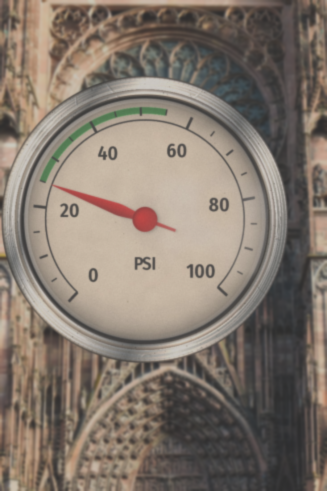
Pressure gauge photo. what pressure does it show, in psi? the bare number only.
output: 25
